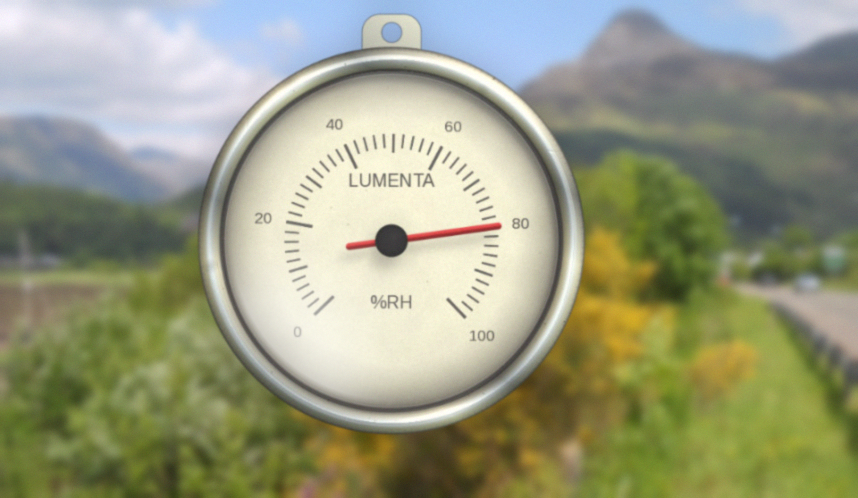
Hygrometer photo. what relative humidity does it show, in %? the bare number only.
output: 80
